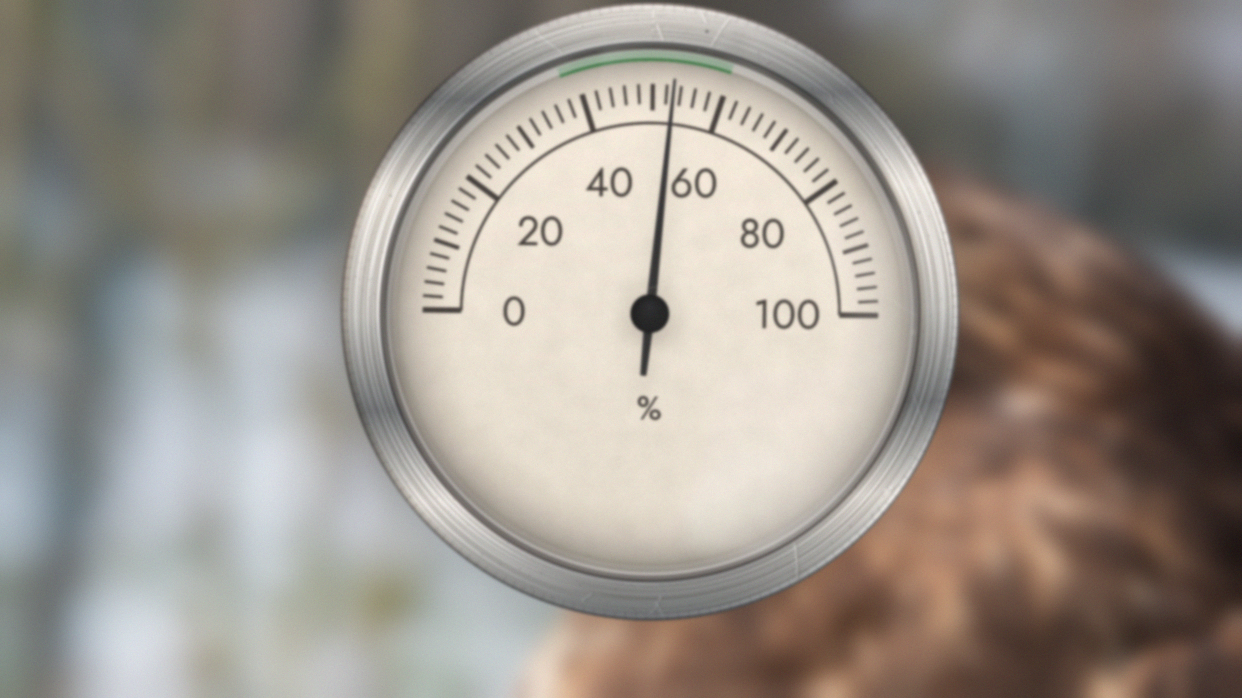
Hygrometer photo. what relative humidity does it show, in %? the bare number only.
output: 53
